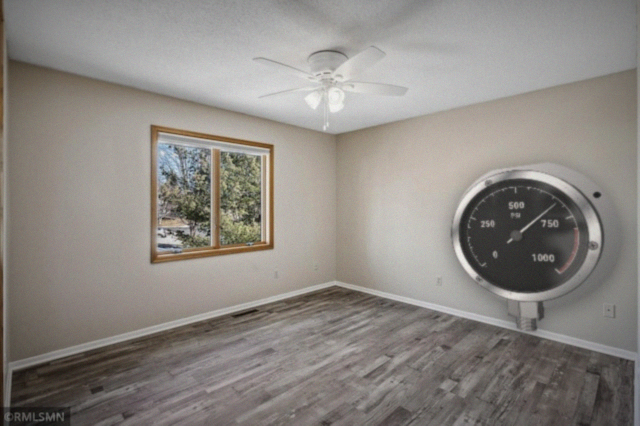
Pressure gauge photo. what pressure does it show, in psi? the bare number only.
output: 675
